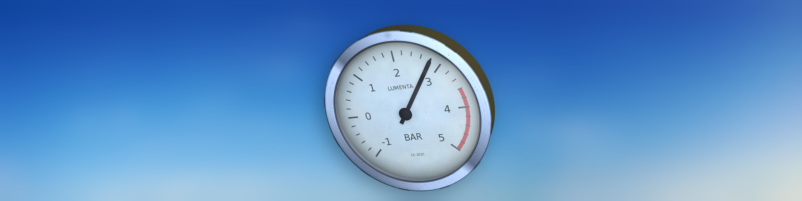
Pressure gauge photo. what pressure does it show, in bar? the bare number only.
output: 2.8
